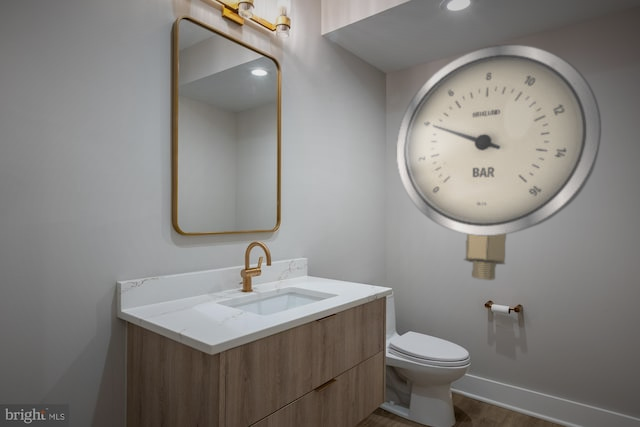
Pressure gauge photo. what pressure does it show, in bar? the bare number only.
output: 4
